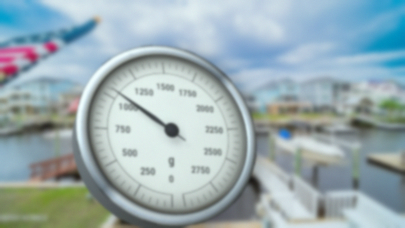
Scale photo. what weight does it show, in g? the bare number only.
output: 1050
